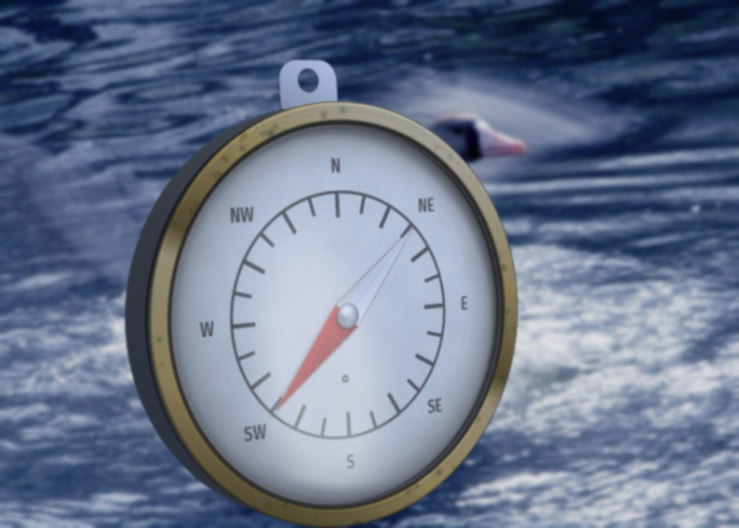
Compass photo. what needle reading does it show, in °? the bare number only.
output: 225
